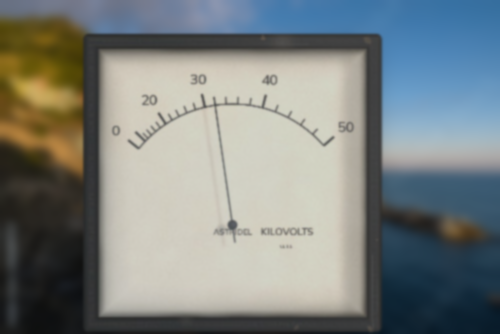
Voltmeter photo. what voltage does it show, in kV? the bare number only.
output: 32
